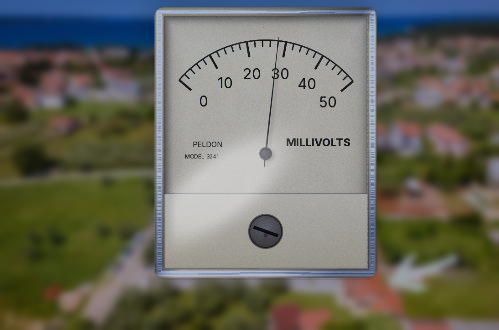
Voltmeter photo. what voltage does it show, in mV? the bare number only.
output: 28
